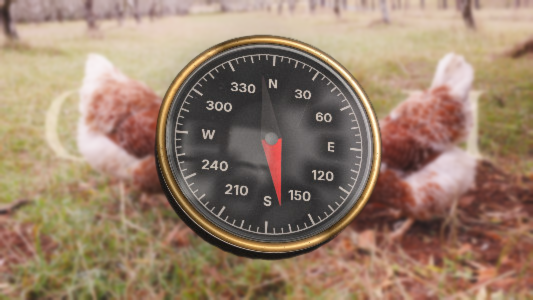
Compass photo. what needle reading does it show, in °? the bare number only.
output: 170
